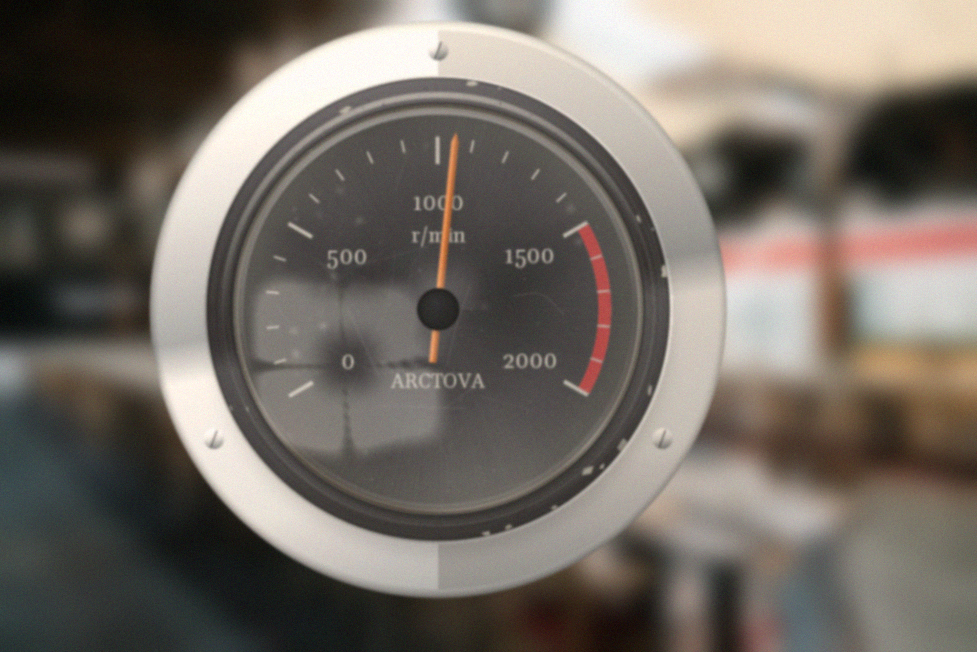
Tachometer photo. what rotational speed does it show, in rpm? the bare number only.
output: 1050
